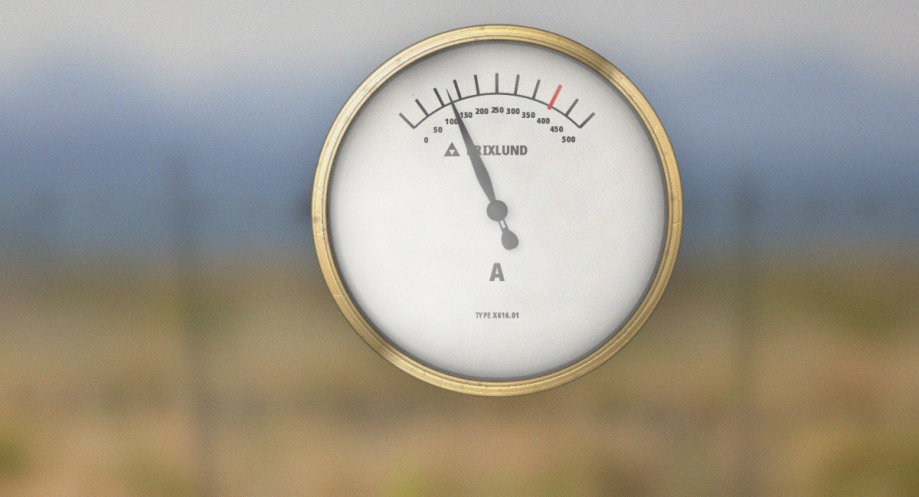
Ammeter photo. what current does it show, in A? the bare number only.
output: 125
